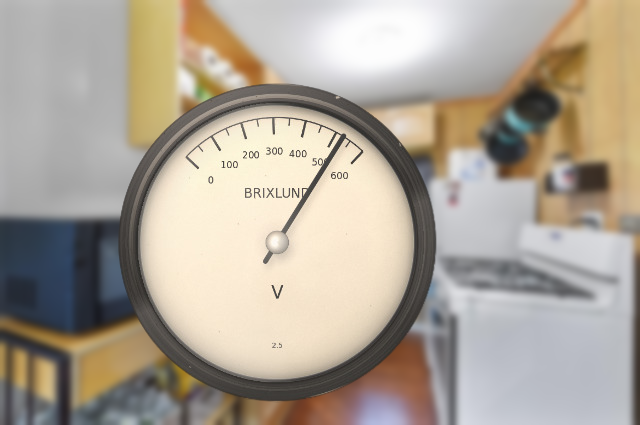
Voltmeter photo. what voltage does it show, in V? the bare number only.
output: 525
